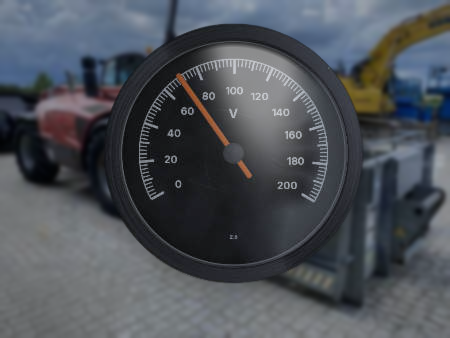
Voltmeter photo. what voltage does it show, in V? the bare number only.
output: 70
